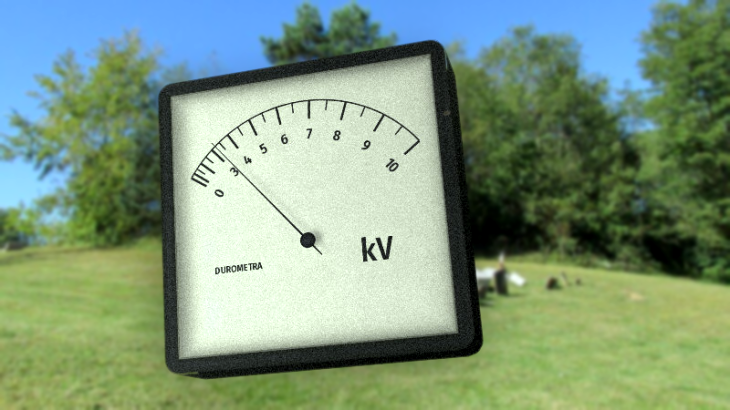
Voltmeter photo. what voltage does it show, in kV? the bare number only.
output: 3.25
